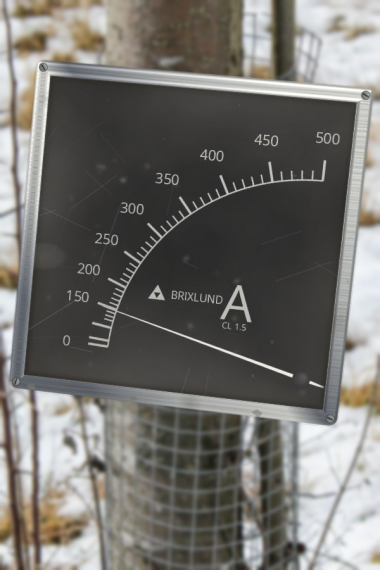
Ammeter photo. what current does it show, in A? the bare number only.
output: 150
